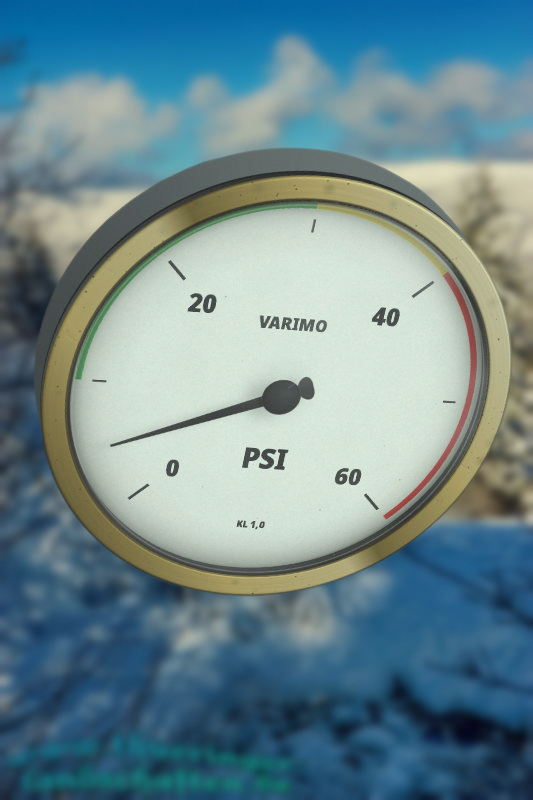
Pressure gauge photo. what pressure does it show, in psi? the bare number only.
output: 5
